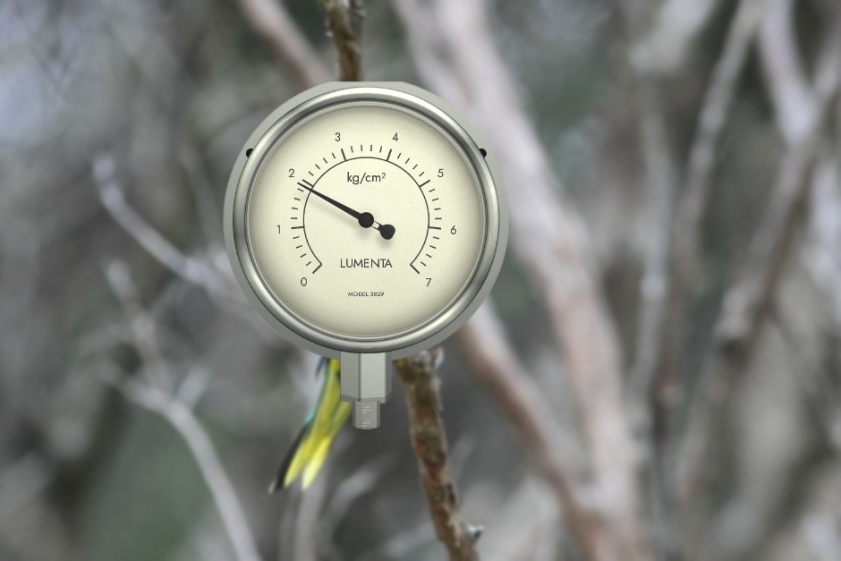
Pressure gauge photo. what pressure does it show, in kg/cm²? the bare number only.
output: 1.9
